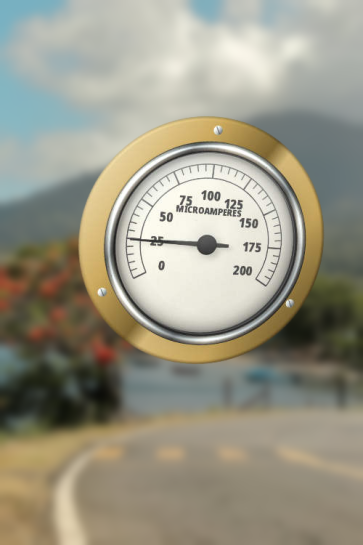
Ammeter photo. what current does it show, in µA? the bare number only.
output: 25
